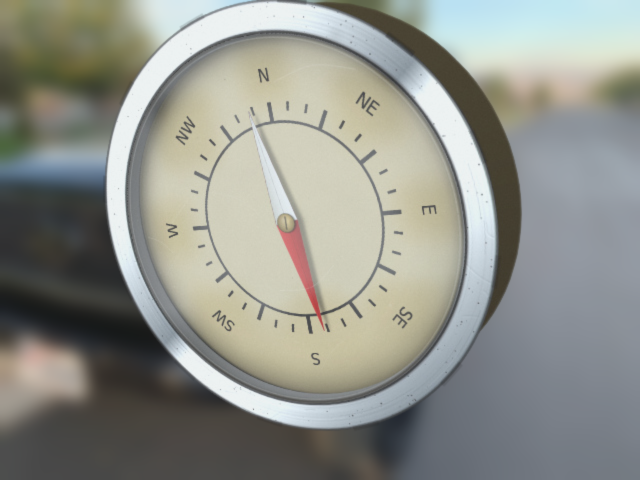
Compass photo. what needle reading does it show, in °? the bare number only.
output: 170
